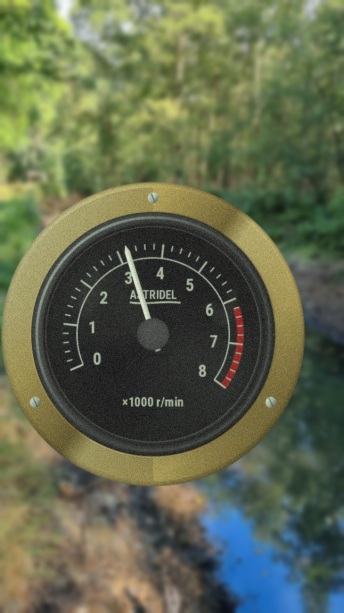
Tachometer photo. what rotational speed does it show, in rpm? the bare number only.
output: 3200
